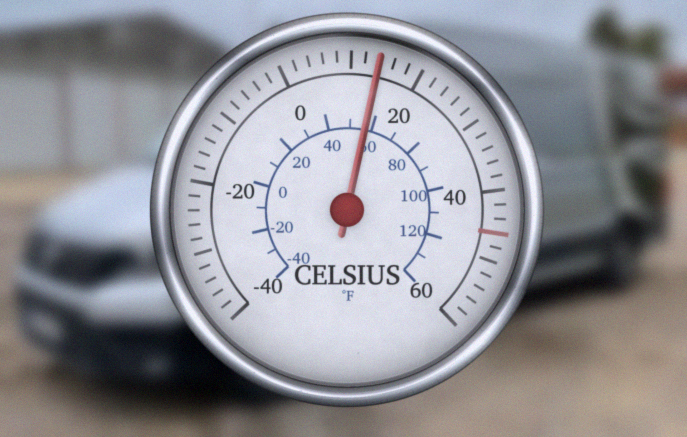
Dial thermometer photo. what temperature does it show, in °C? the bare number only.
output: 14
